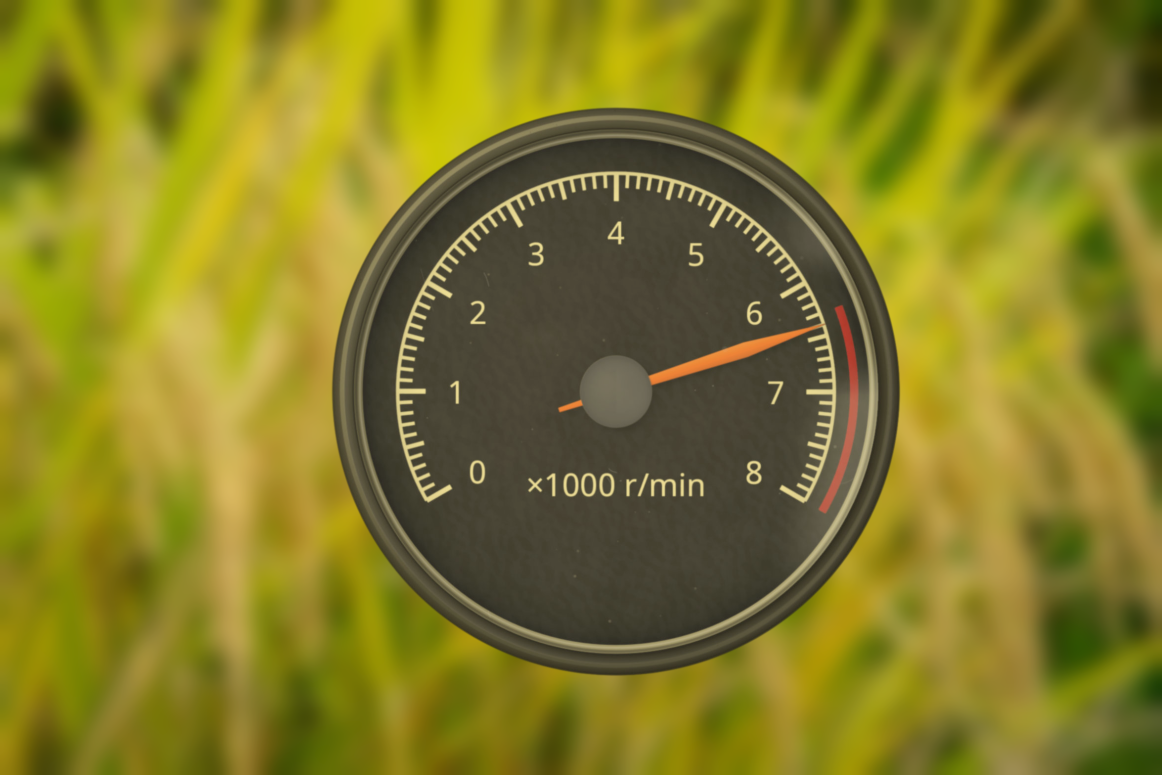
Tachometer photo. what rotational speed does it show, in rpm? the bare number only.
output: 6400
